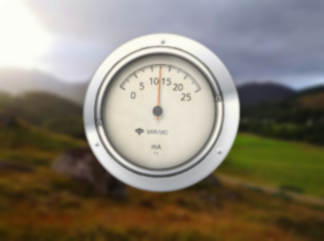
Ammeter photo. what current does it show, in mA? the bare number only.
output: 12.5
